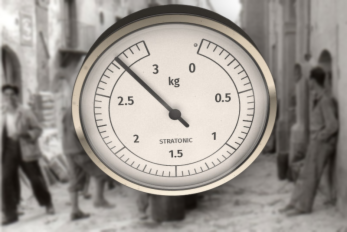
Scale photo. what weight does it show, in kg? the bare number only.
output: 2.8
